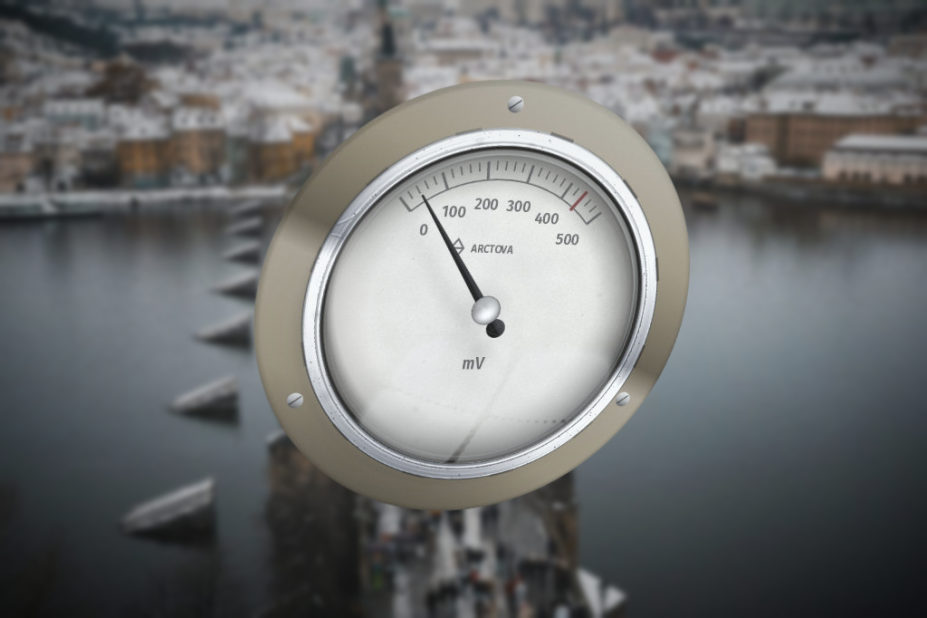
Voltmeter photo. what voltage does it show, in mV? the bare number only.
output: 40
